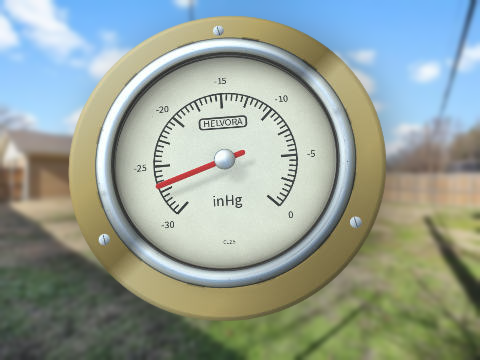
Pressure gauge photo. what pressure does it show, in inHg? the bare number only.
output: -27
